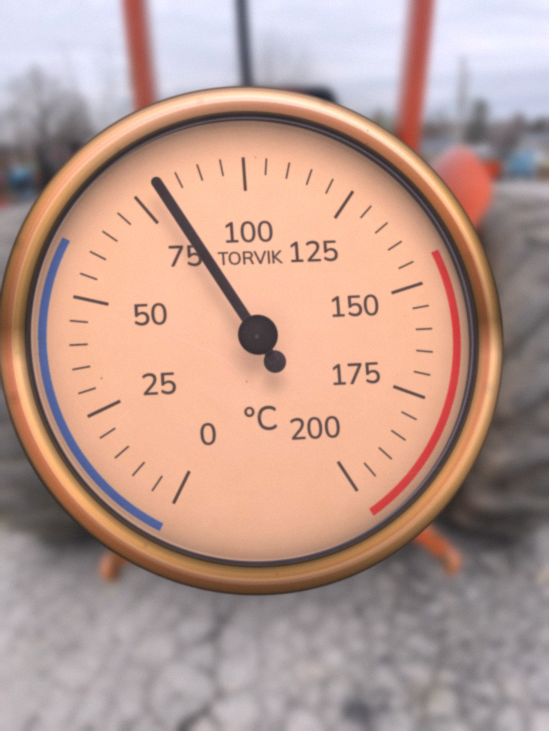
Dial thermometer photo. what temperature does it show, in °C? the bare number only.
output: 80
